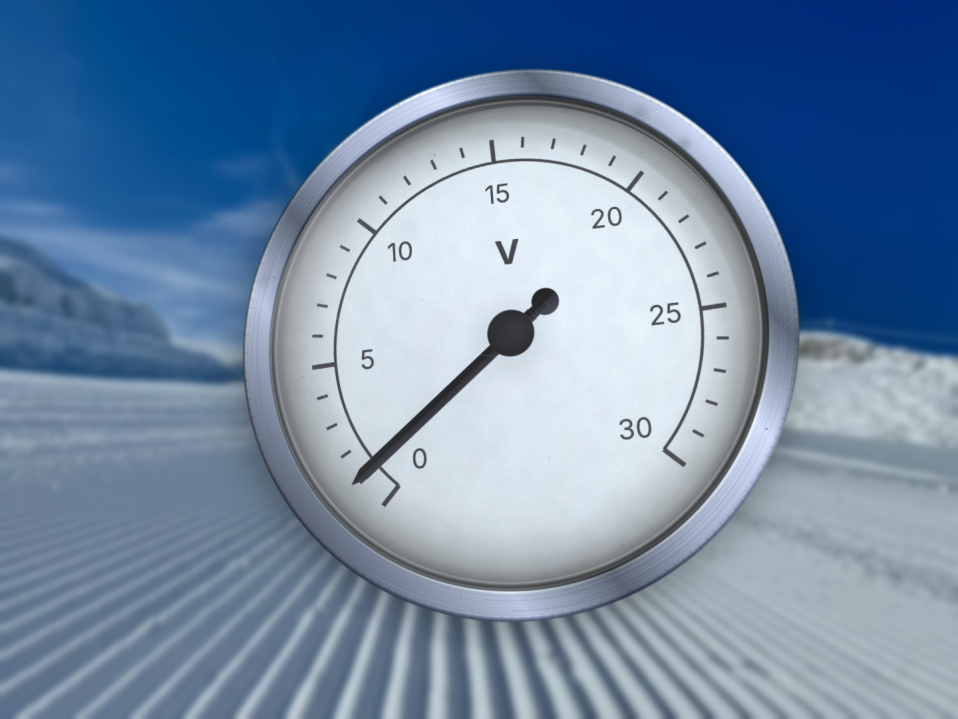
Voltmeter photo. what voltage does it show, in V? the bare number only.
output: 1
